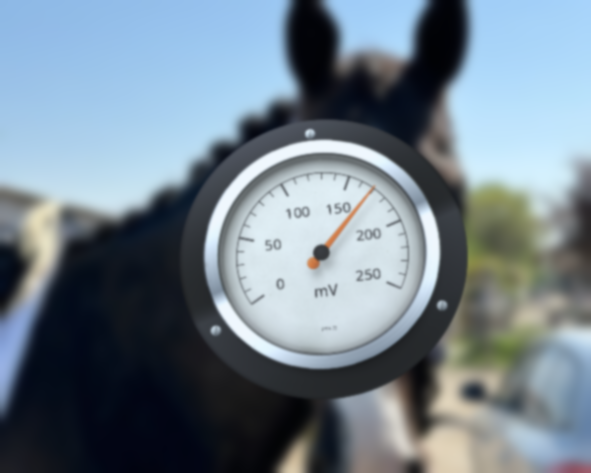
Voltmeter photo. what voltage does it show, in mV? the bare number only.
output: 170
